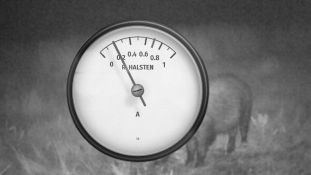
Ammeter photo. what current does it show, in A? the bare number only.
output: 0.2
